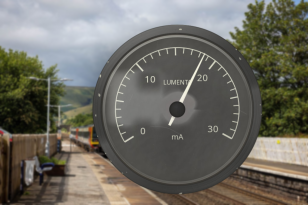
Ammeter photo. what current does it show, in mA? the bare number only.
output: 18.5
